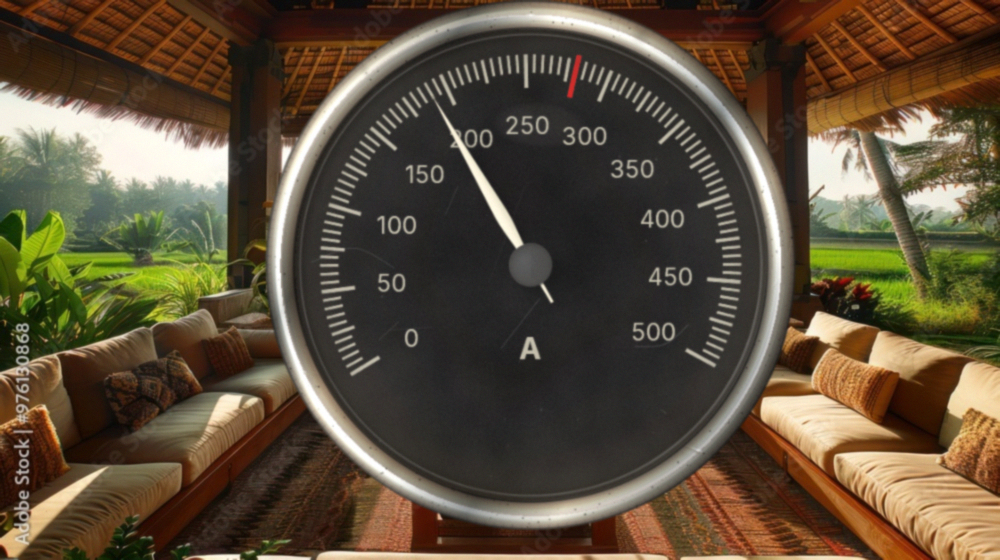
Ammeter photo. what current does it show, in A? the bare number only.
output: 190
